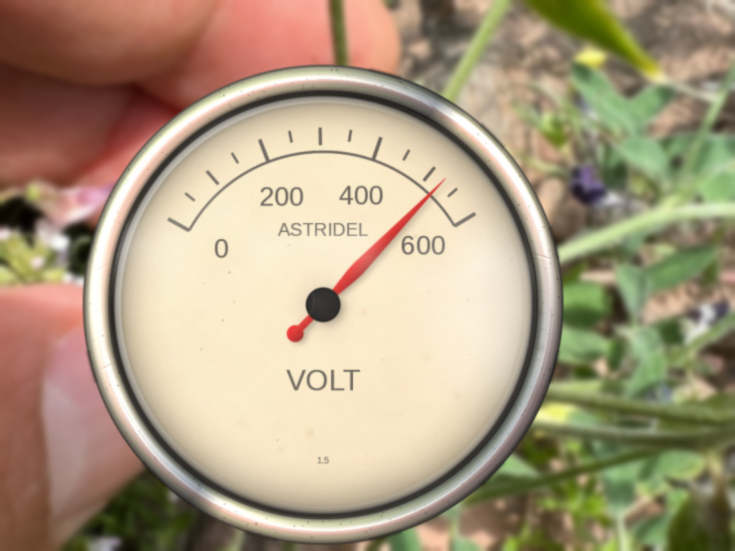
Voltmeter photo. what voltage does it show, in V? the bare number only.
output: 525
